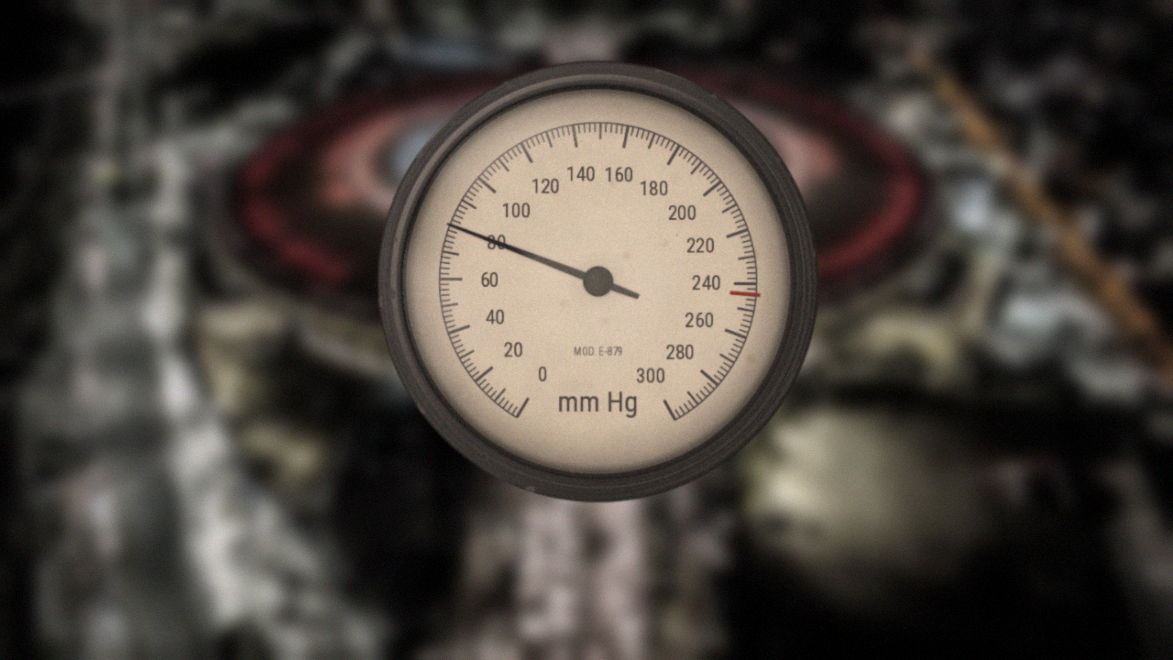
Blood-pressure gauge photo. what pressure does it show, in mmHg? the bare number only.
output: 80
